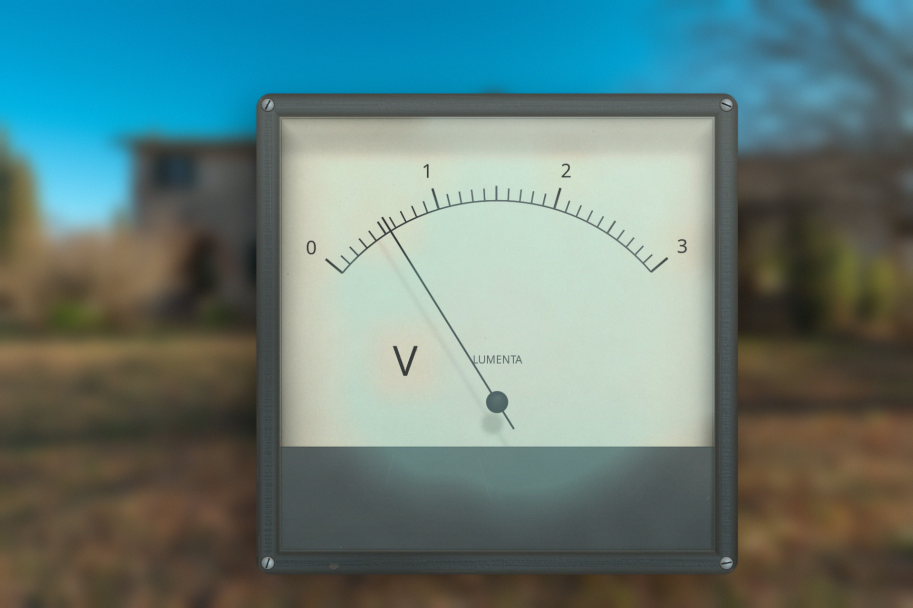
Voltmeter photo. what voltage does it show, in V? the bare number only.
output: 0.55
